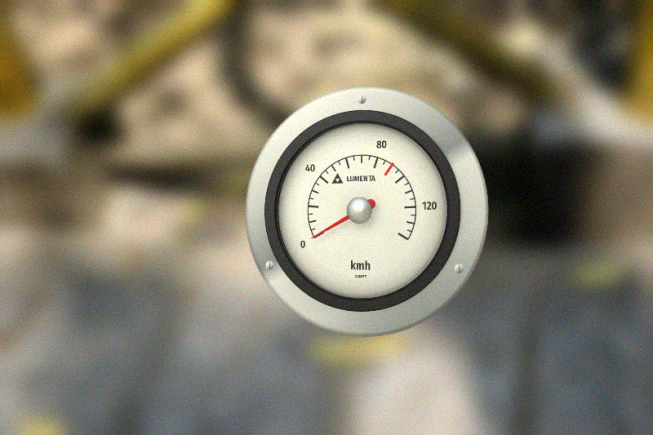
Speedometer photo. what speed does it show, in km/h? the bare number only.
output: 0
